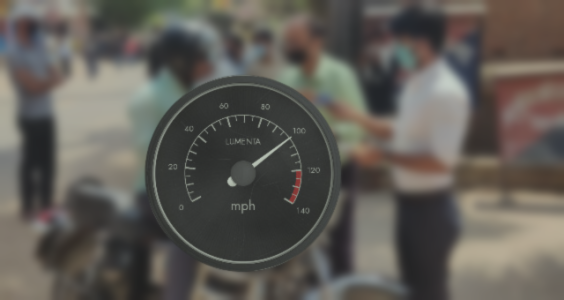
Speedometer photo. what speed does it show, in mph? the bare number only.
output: 100
